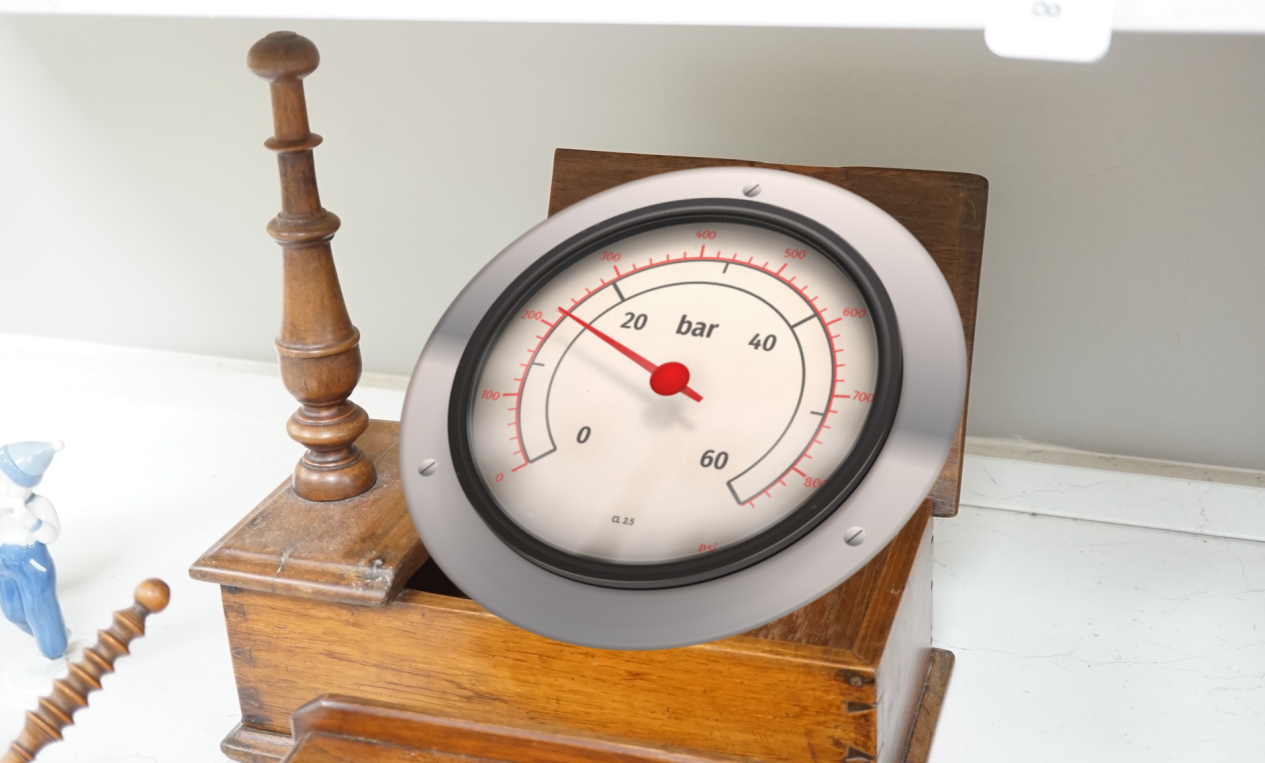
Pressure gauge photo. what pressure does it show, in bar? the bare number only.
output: 15
